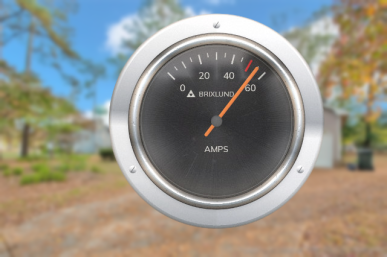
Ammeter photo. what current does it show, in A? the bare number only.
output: 55
